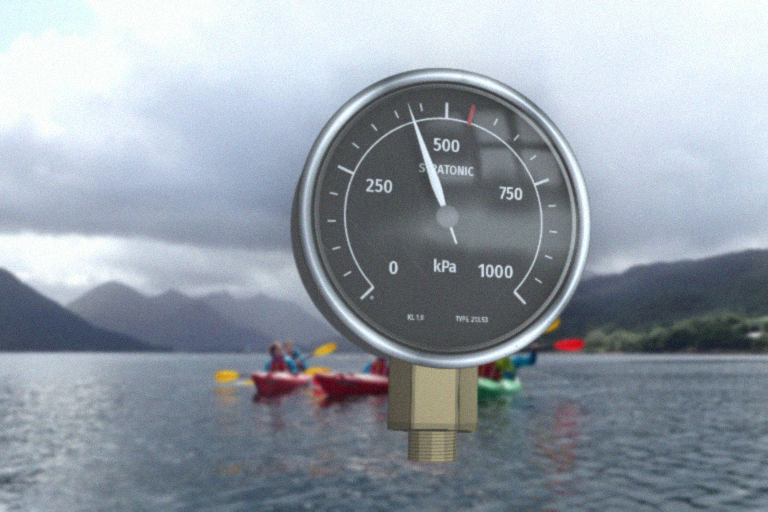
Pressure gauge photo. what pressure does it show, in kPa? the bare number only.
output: 425
